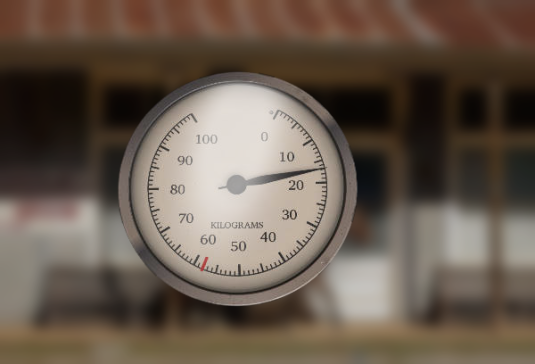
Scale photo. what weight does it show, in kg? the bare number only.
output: 17
